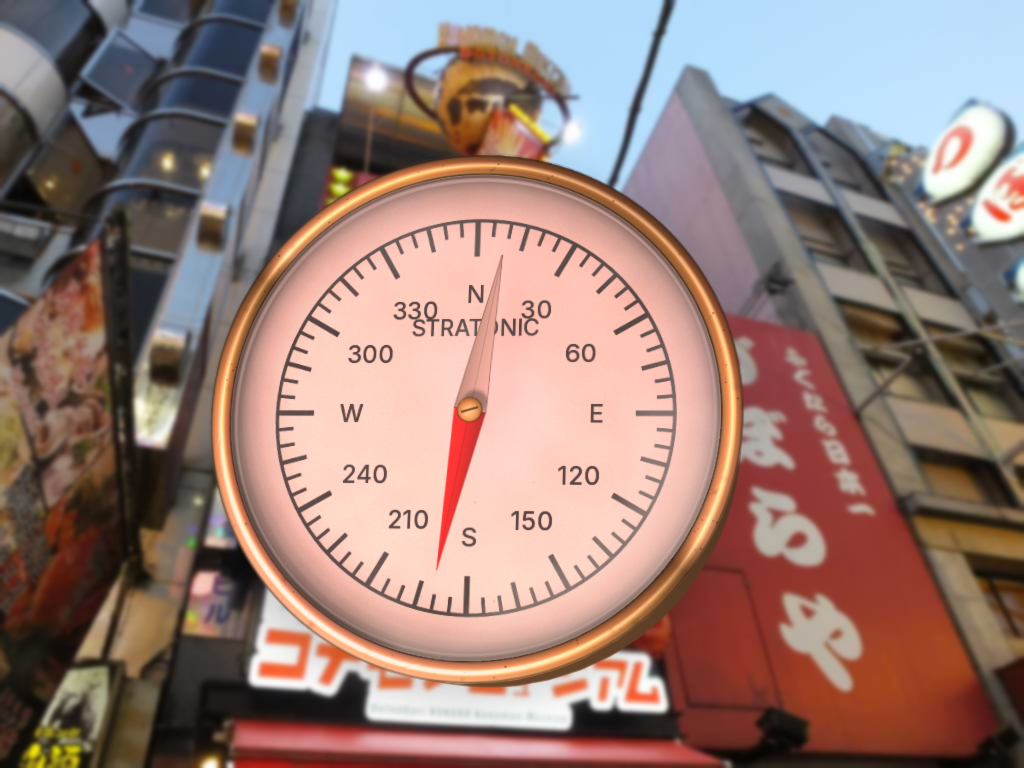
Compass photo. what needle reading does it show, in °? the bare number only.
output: 190
